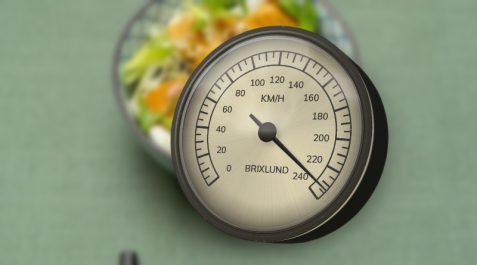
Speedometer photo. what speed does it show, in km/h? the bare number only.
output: 232.5
